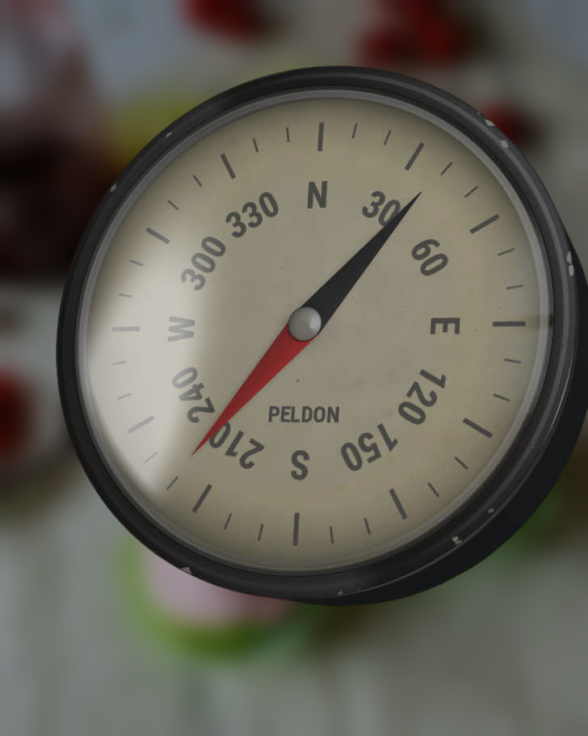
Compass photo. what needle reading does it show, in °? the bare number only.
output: 220
